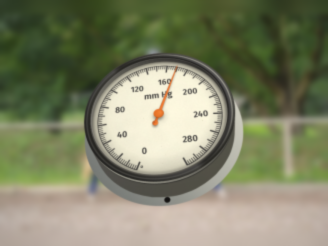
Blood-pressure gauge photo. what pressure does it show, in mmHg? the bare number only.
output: 170
